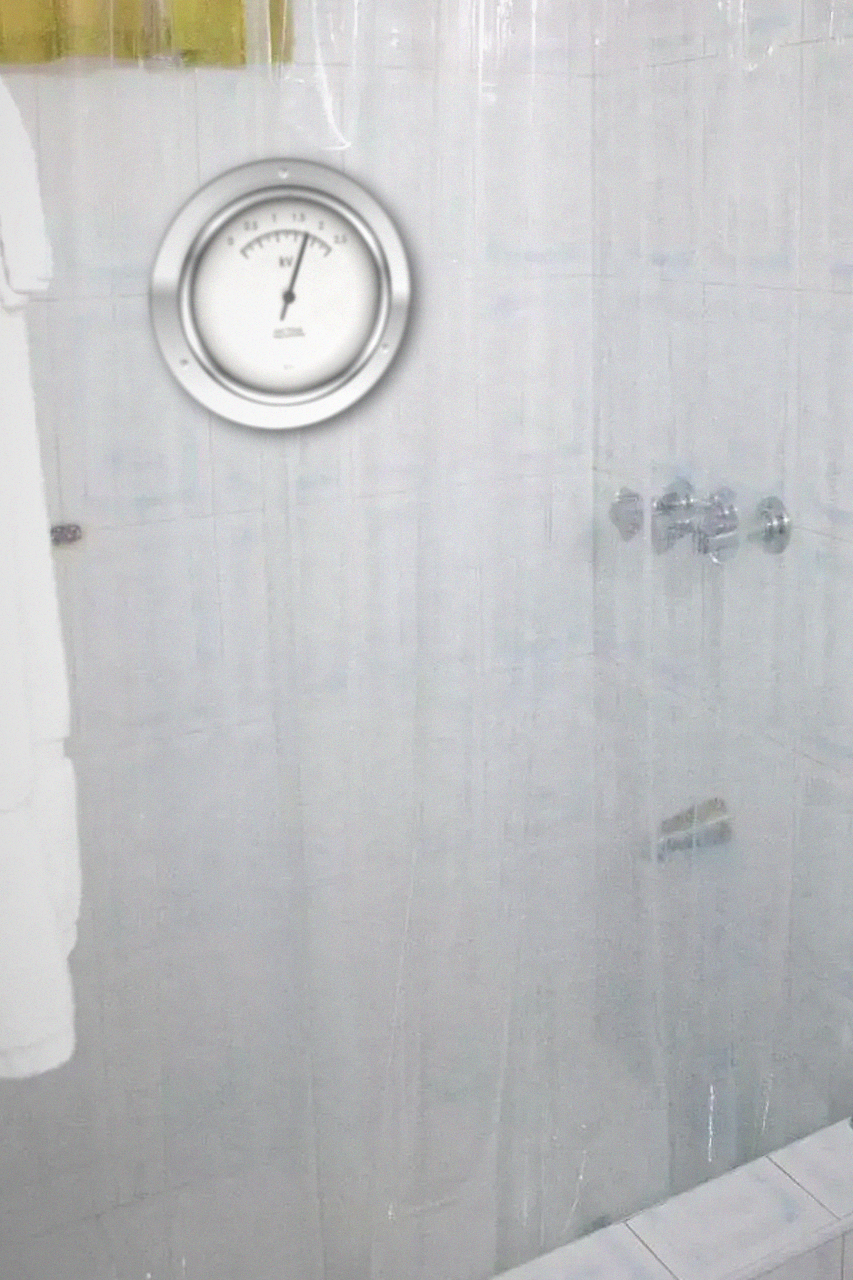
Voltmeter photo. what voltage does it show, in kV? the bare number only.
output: 1.75
